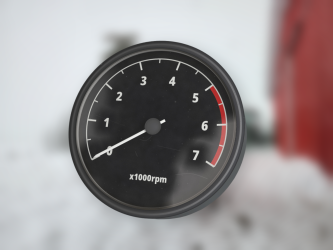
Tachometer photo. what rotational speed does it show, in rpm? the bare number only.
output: 0
